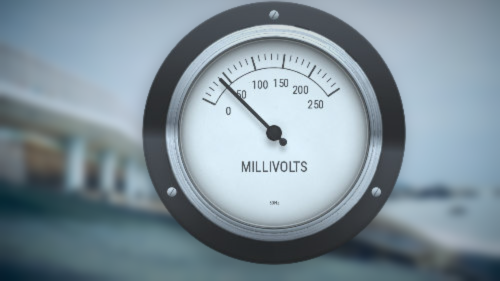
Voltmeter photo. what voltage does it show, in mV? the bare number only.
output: 40
